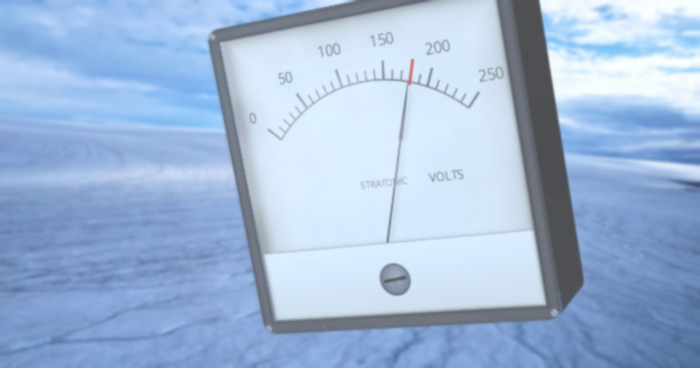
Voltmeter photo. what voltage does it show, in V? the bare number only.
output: 180
